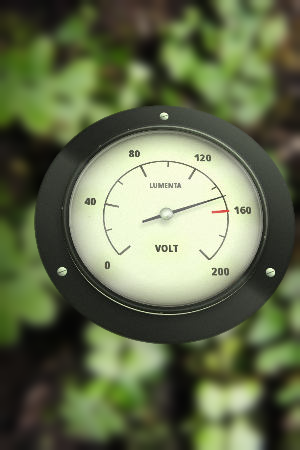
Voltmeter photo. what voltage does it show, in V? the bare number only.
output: 150
